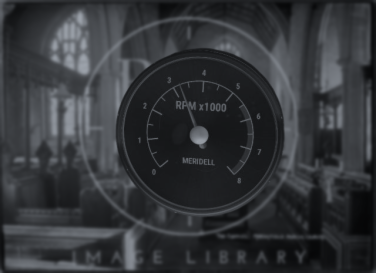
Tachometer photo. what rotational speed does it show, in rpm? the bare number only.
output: 3250
